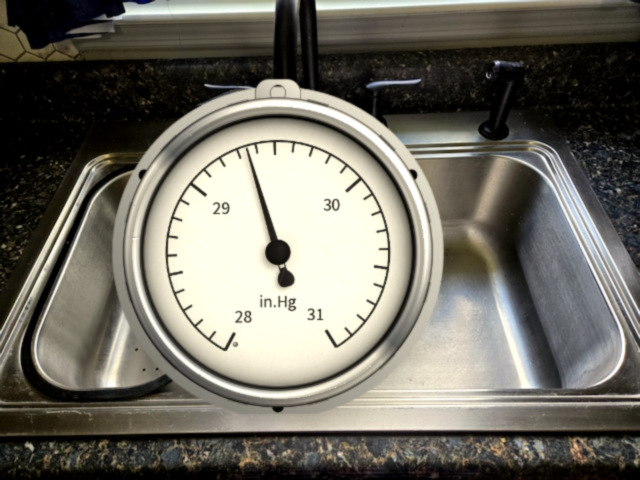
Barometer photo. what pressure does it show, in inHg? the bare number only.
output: 29.35
